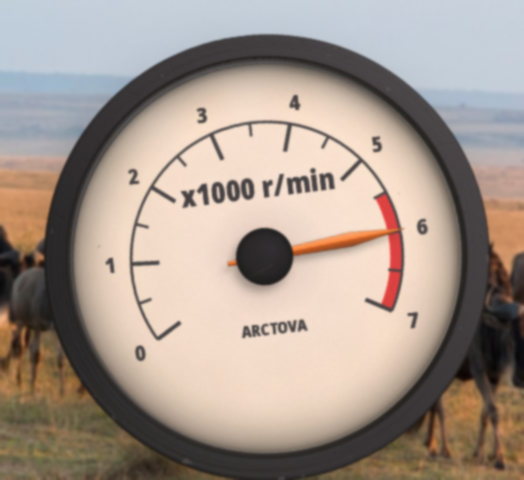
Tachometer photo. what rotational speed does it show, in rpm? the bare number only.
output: 6000
